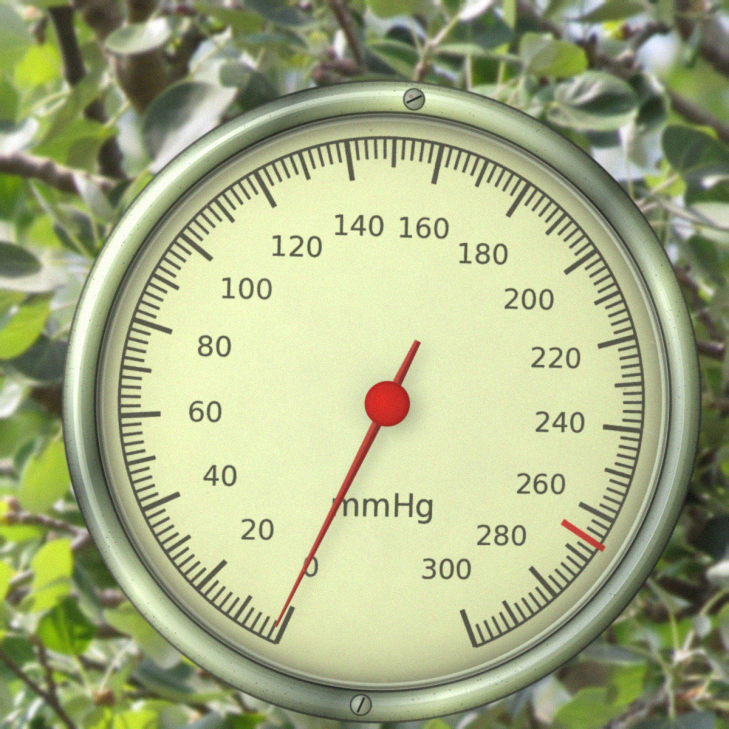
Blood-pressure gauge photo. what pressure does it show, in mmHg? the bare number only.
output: 2
